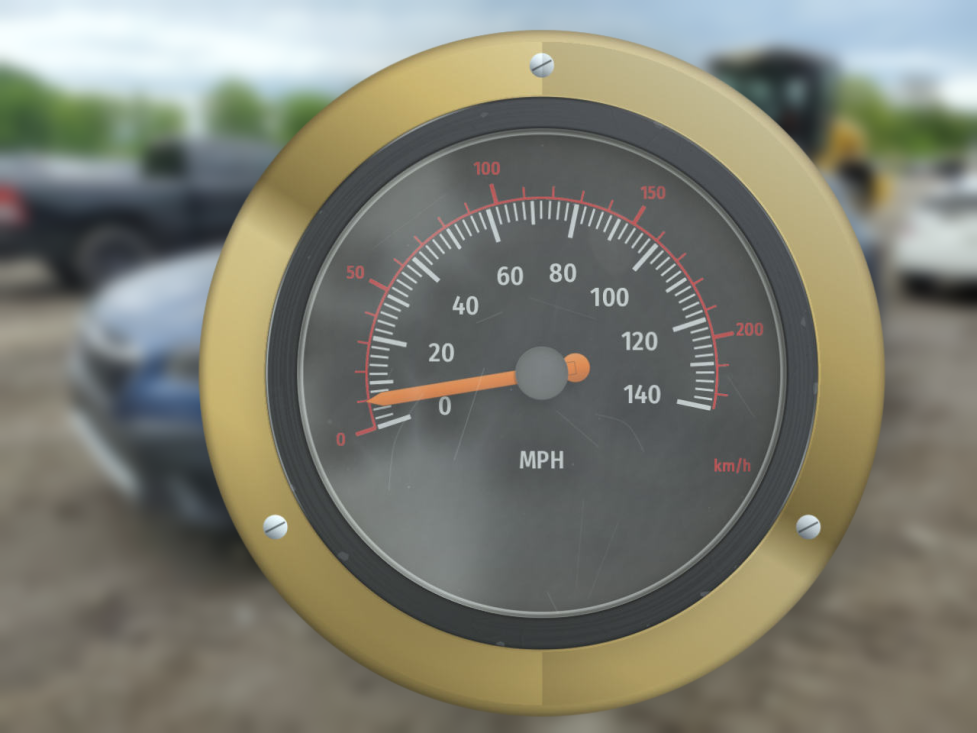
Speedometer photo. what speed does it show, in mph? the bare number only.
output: 6
